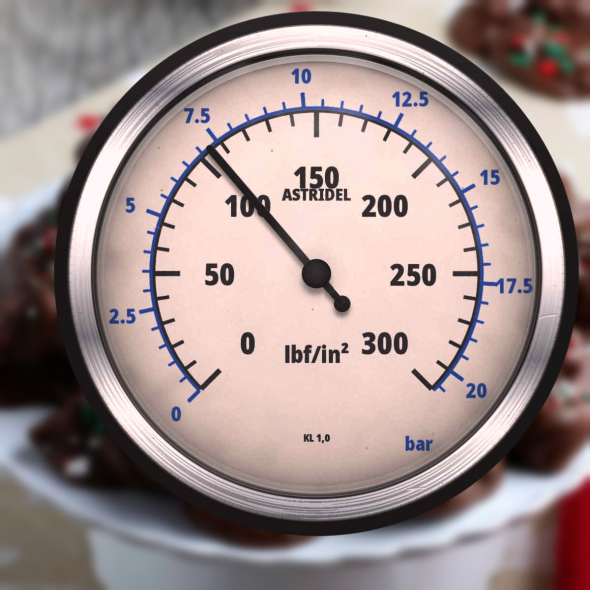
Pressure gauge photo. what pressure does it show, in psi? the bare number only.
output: 105
